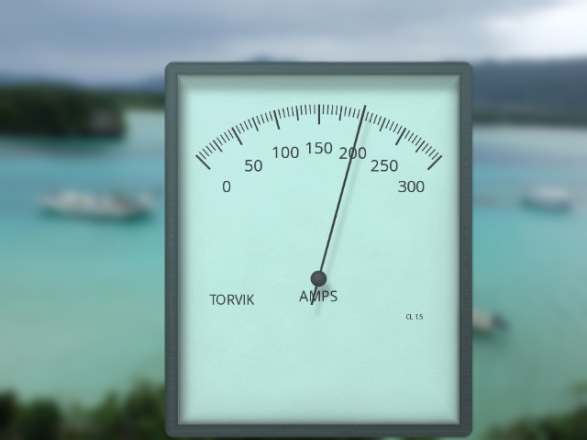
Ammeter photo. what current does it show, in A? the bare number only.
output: 200
